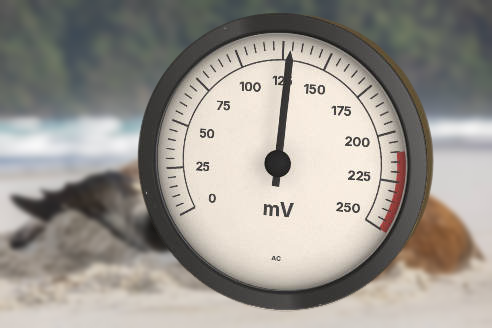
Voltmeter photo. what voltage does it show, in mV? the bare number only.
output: 130
